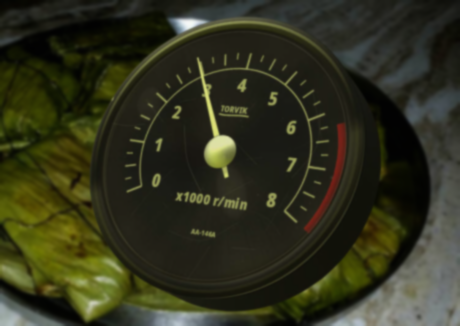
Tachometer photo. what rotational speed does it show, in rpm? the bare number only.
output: 3000
